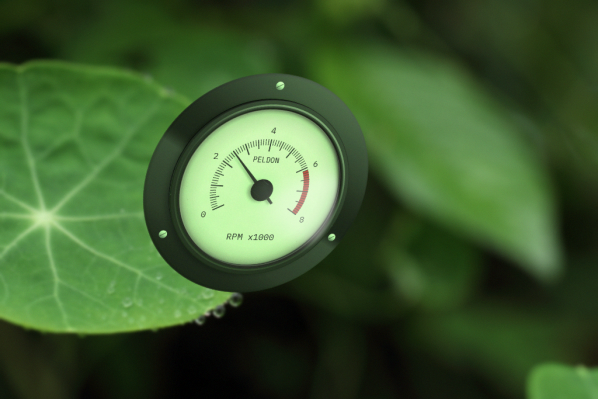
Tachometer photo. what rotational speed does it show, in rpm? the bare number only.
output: 2500
